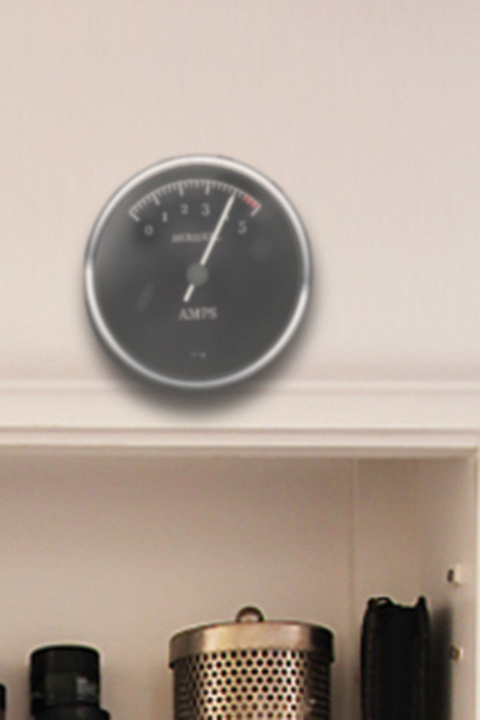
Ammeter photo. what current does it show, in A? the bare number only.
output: 4
